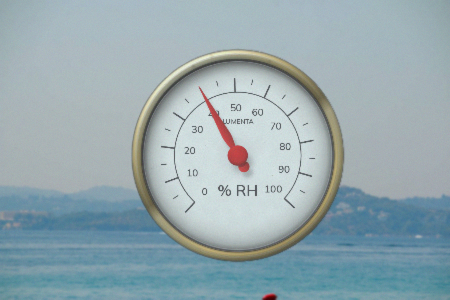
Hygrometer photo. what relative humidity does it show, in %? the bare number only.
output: 40
